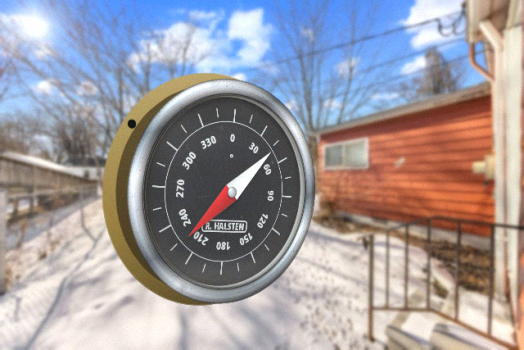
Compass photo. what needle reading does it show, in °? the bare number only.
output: 225
